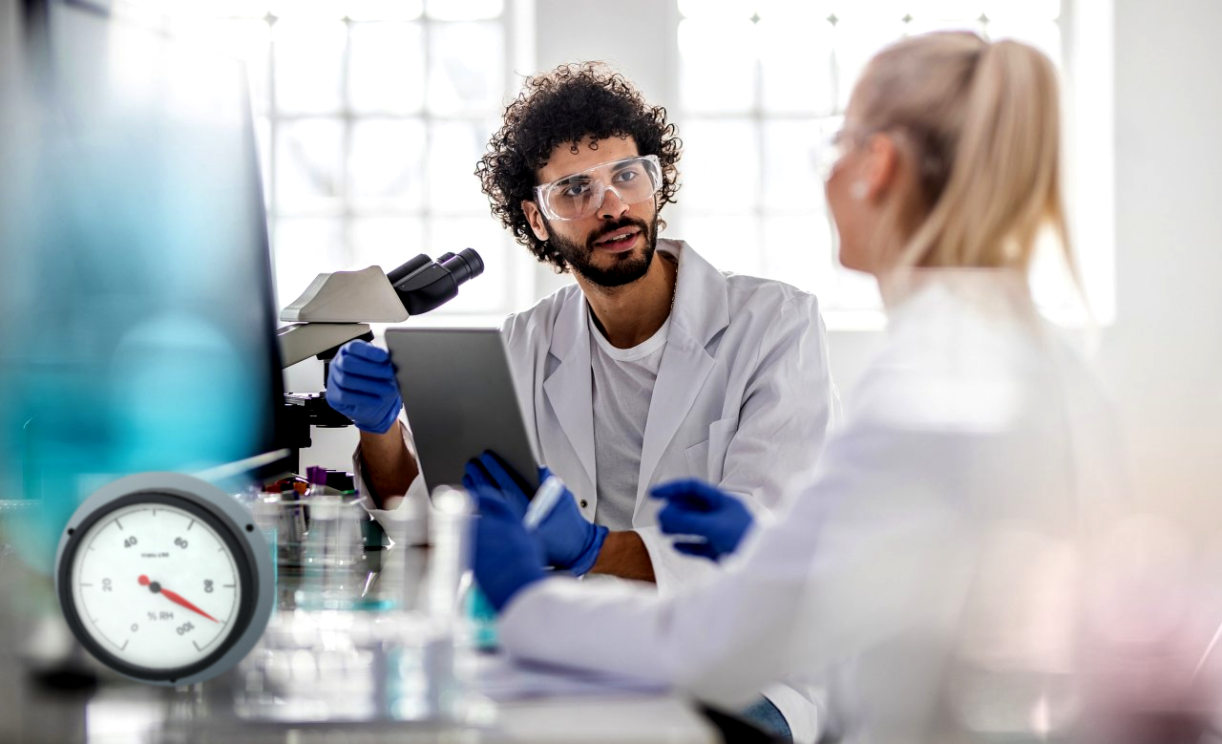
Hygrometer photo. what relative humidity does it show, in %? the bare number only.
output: 90
